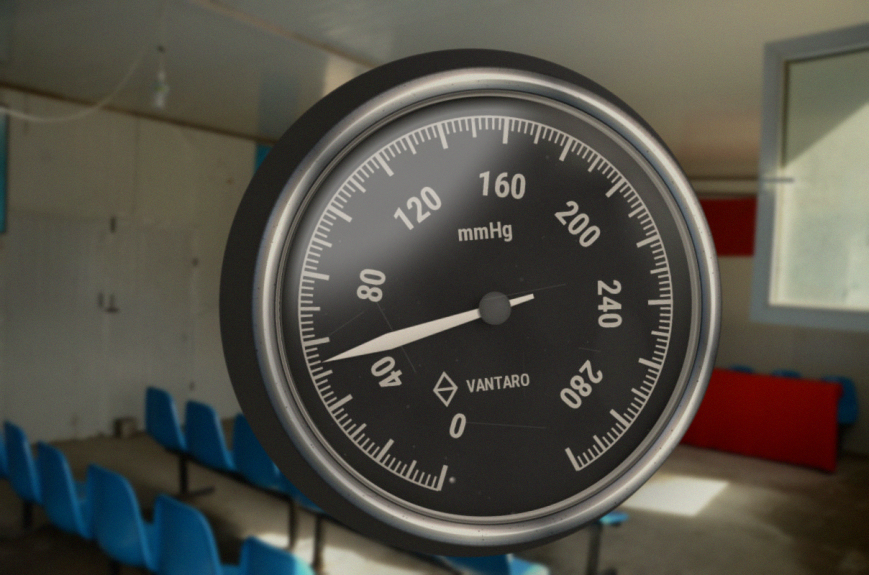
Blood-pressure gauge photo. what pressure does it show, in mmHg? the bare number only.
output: 54
